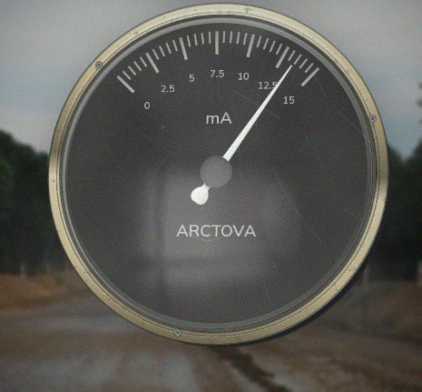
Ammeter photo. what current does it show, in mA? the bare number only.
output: 13.5
